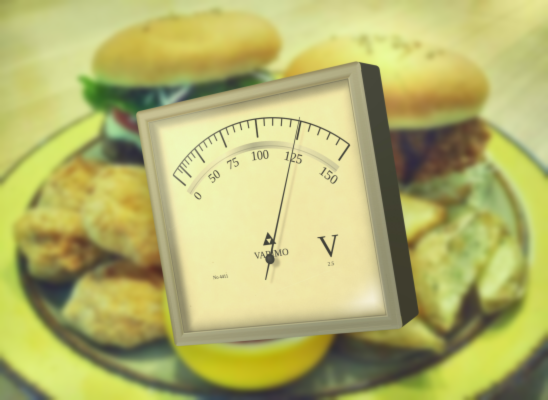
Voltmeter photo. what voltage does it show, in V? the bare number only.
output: 125
